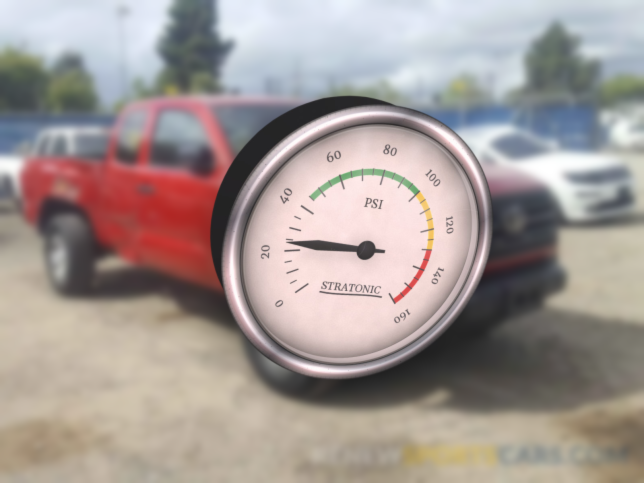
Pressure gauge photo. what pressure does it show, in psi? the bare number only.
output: 25
